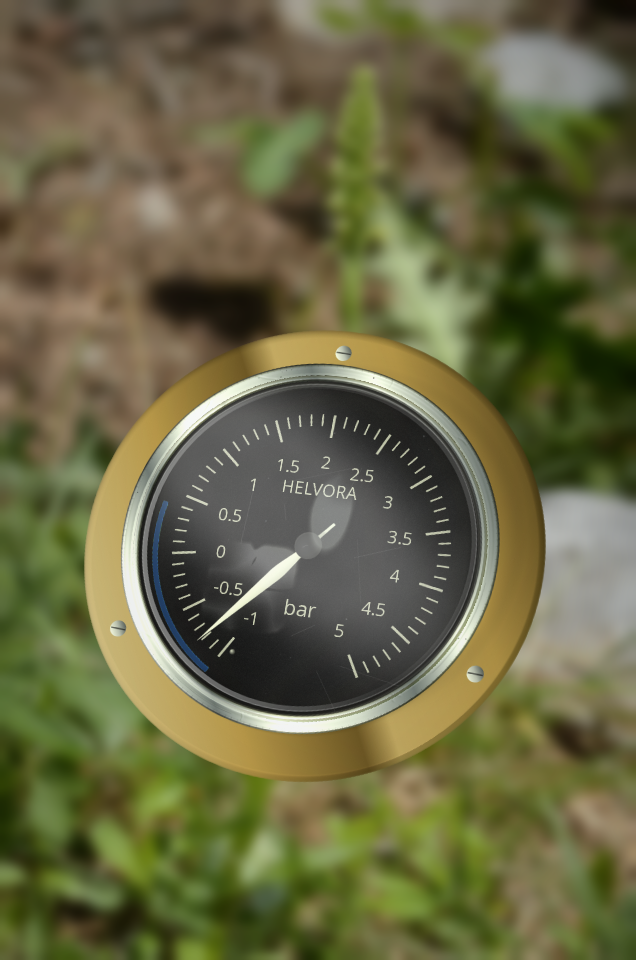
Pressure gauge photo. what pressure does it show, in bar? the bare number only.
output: -0.8
